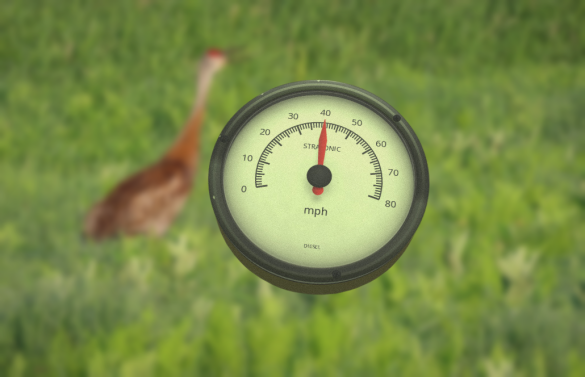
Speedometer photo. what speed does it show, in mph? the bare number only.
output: 40
